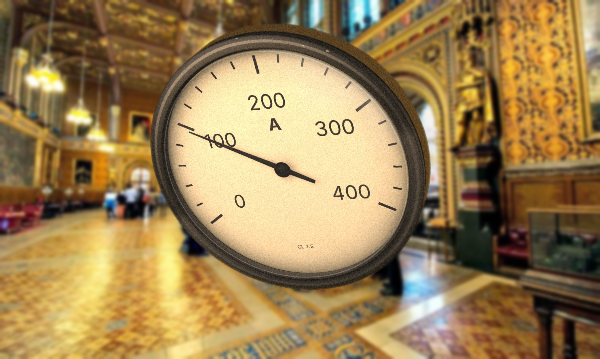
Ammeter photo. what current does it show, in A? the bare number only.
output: 100
